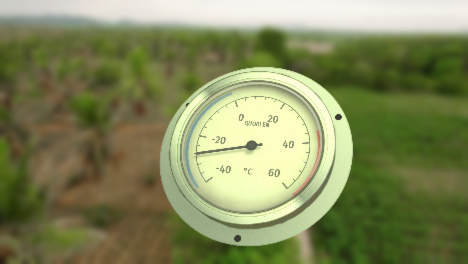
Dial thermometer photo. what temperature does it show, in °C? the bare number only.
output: -28
